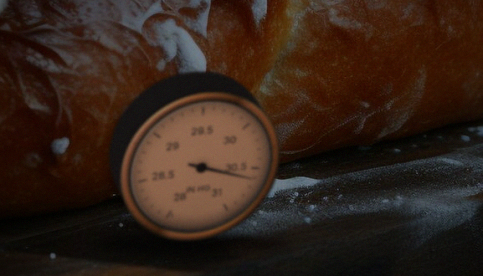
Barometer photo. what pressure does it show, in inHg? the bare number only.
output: 30.6
